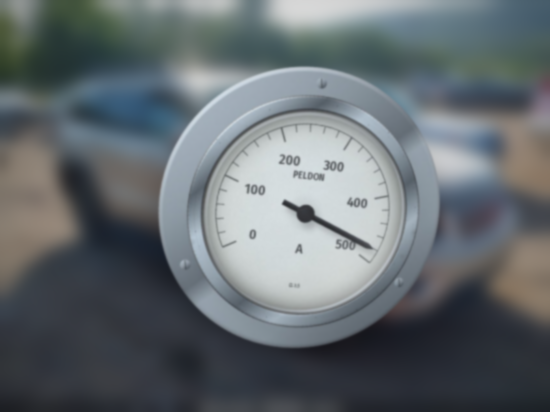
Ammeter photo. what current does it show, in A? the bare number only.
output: 480
